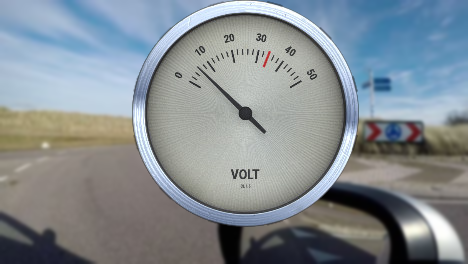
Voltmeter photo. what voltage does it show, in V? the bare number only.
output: 6
